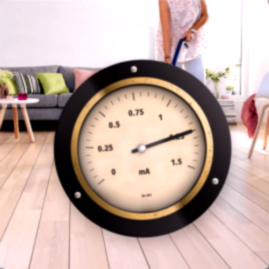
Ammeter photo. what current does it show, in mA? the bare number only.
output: 1.25
